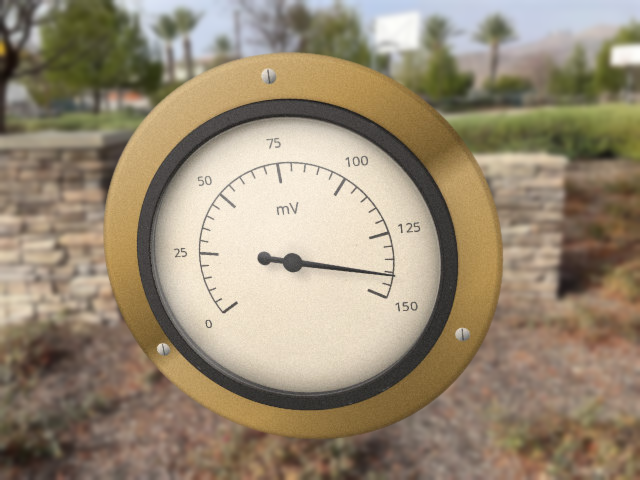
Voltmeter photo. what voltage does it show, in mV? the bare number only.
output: 140
